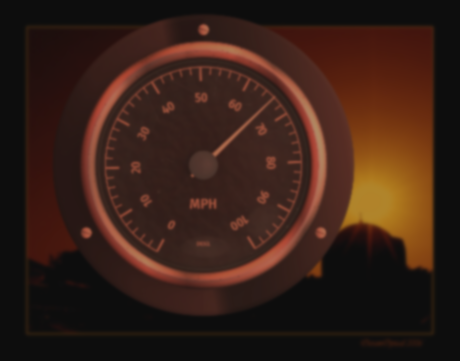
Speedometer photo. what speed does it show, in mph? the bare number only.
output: 66
